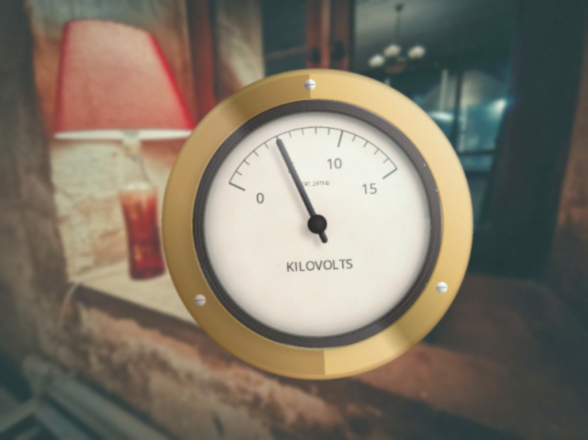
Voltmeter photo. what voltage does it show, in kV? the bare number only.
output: 5
